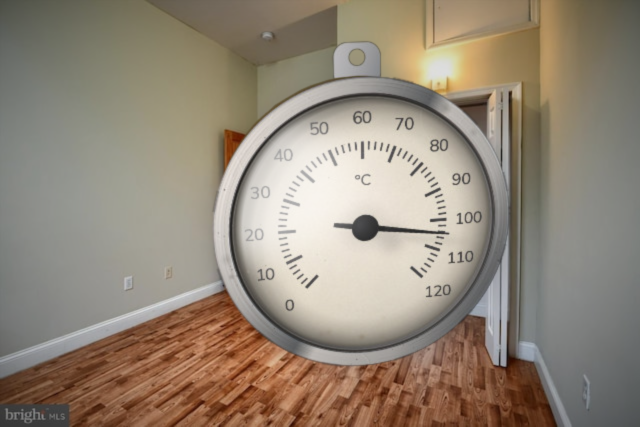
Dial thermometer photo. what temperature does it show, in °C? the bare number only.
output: 104
